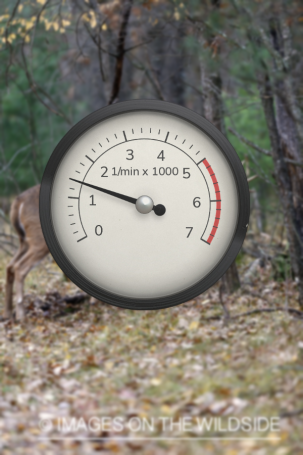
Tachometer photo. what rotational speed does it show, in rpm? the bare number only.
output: 1400
